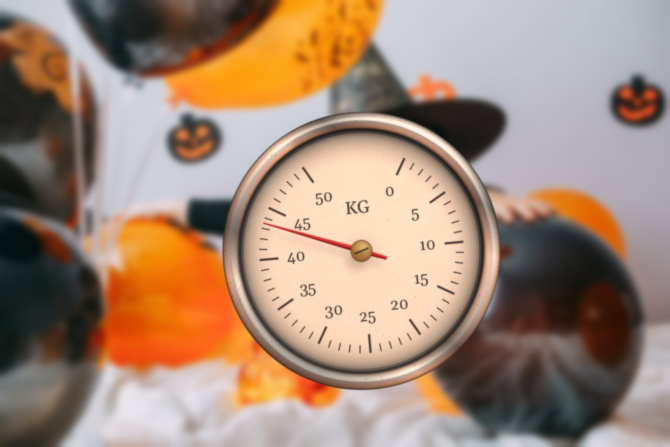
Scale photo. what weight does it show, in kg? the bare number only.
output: 43.5
